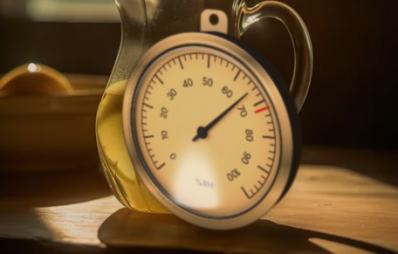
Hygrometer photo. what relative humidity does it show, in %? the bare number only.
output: 66
